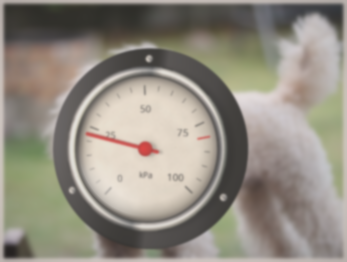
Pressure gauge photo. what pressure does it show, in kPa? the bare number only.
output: 22.5
